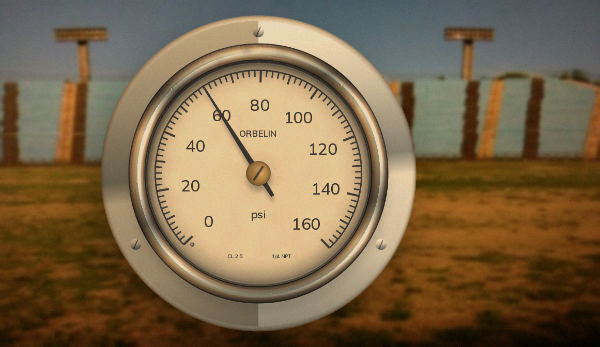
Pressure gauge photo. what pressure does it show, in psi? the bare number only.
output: 60
